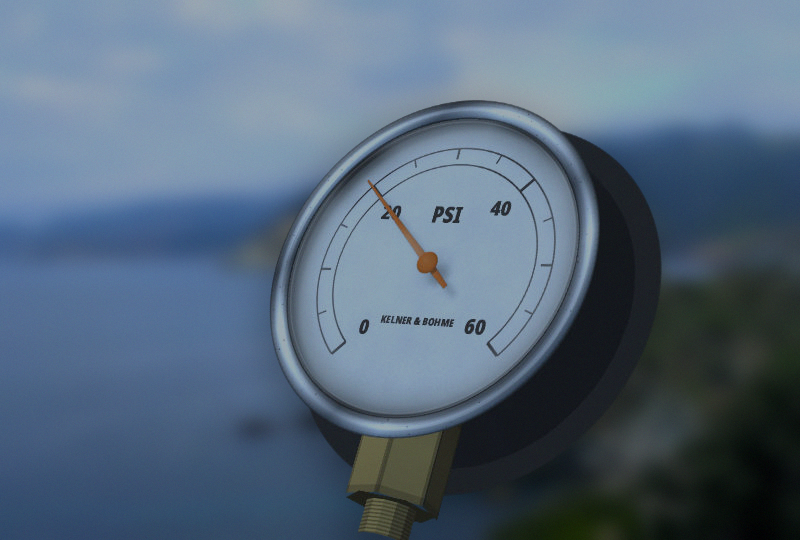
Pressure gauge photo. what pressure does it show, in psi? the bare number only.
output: 20
